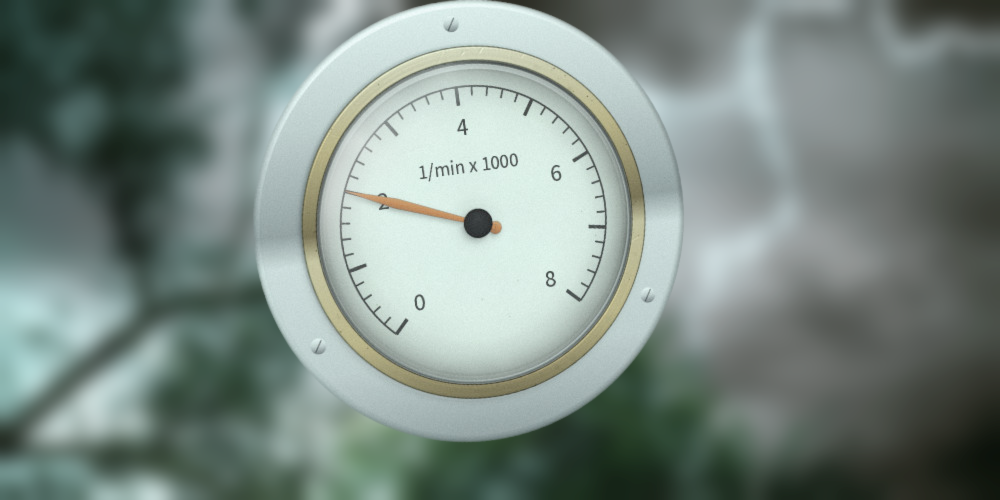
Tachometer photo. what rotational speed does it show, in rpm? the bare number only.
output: 2000
